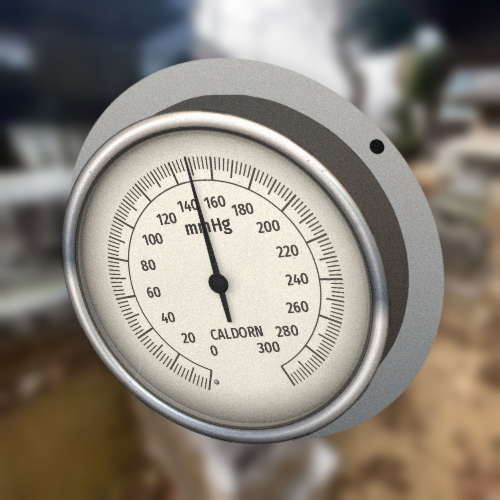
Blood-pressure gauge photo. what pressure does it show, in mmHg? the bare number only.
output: 150
